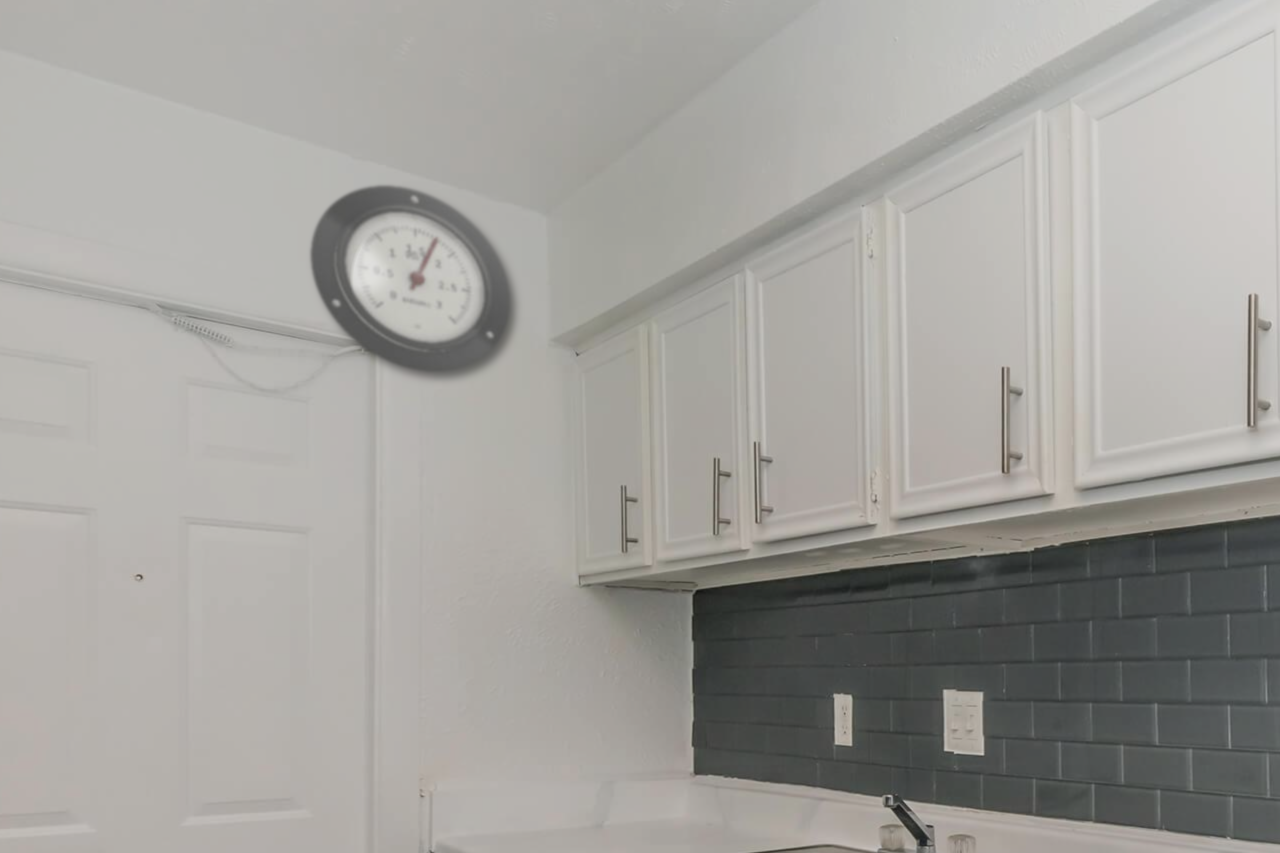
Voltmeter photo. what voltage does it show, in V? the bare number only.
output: 1.75
